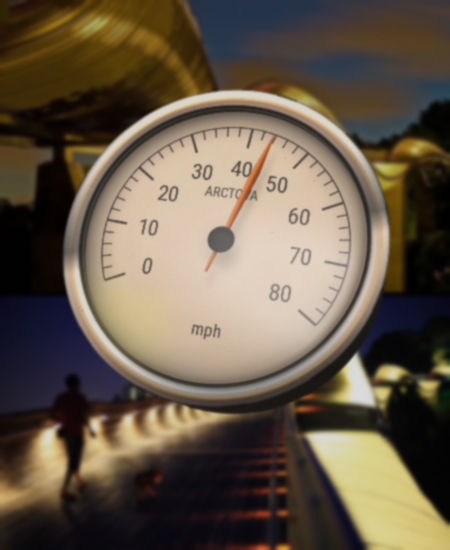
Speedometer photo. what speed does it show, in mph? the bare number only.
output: 44
